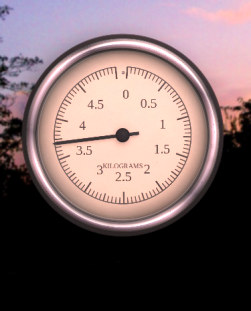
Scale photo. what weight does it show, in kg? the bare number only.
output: 3.7
